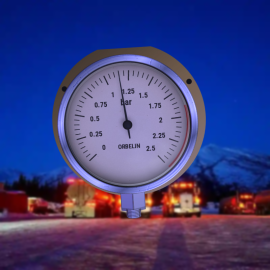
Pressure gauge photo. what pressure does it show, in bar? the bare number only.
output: 1.15
